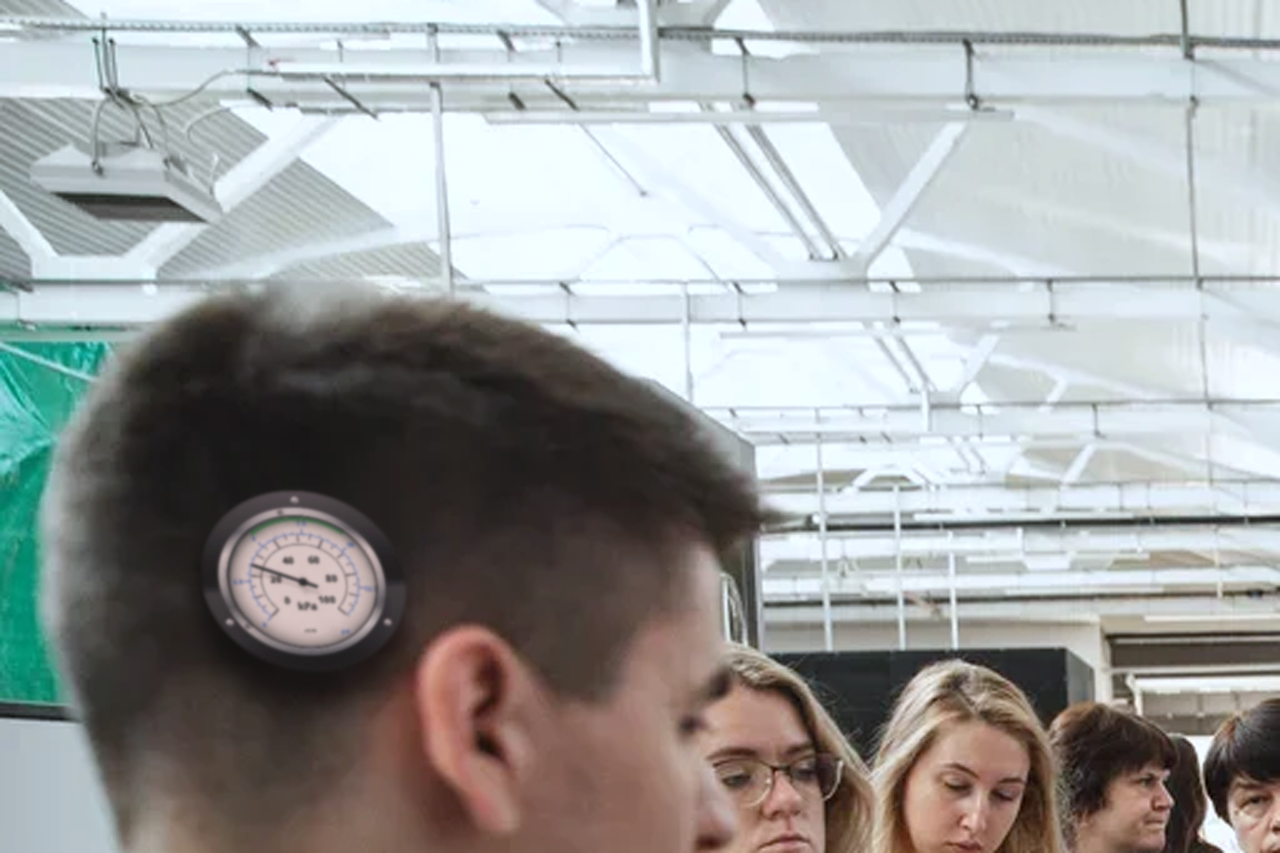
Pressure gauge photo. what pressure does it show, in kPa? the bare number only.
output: 25
